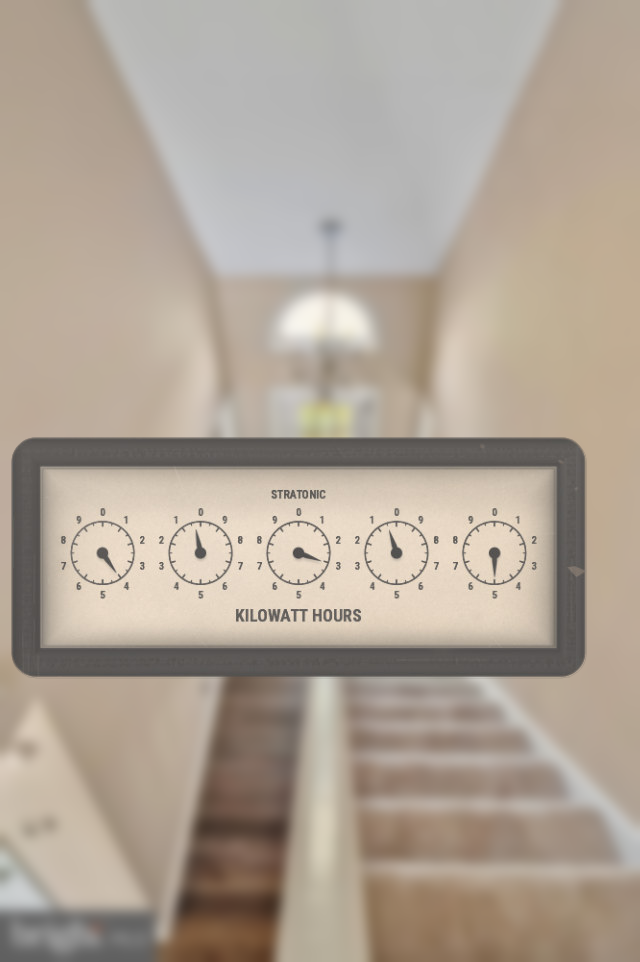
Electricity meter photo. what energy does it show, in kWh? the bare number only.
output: 40305
